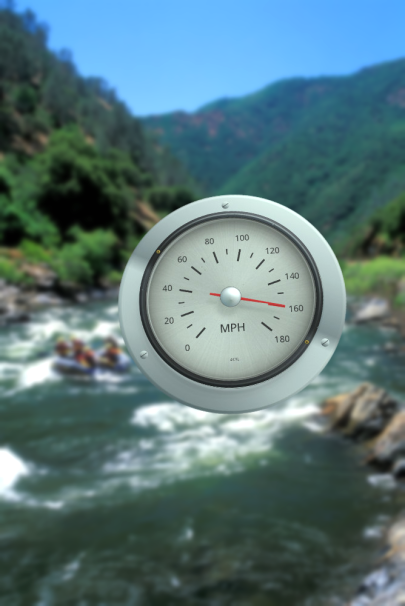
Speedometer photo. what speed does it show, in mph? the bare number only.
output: 160
